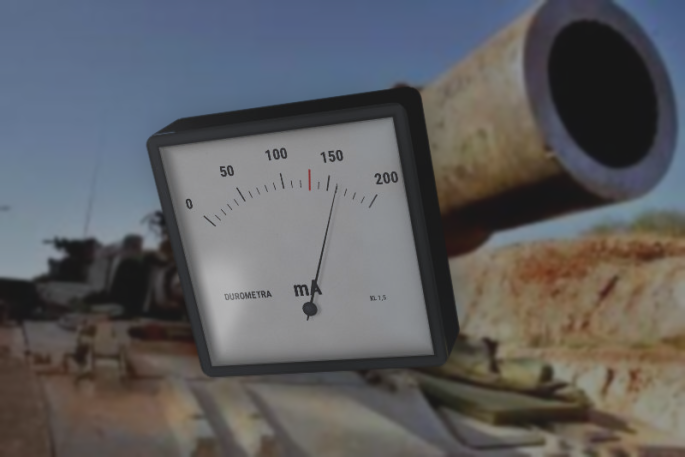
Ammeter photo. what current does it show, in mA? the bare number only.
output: 160
